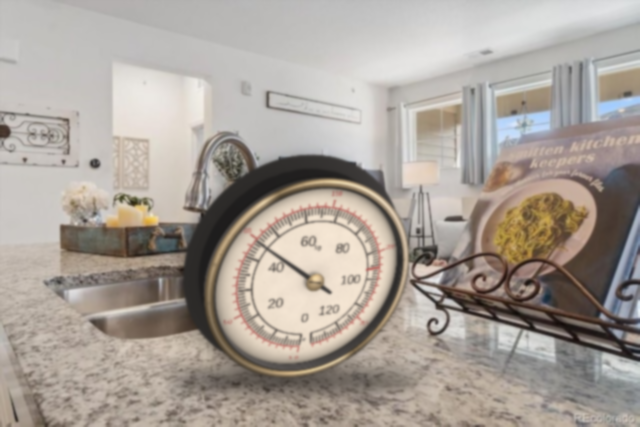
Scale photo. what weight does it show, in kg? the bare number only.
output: 45
